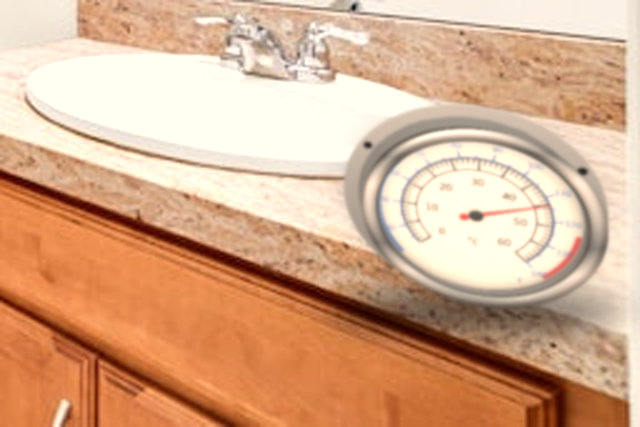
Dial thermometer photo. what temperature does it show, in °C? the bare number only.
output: 45
